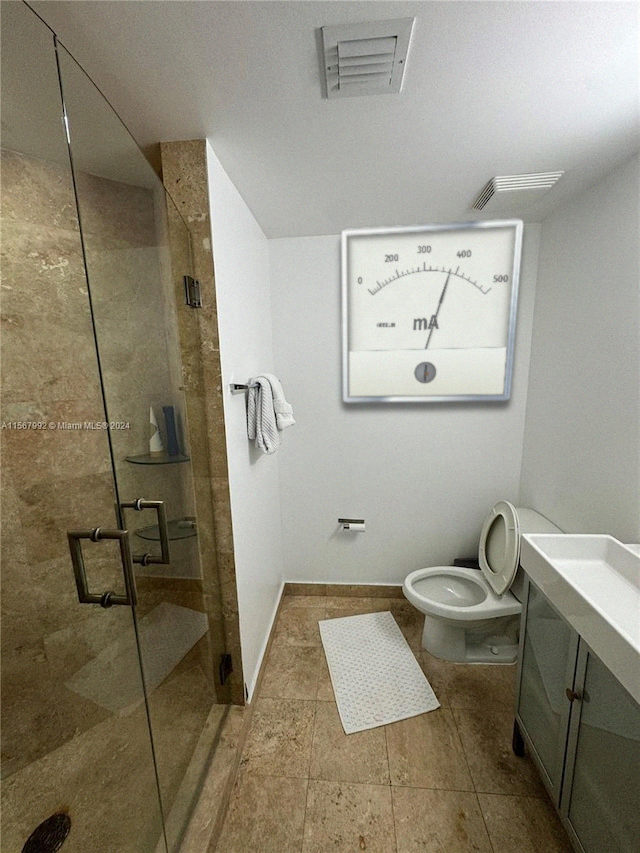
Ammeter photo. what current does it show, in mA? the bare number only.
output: 380
